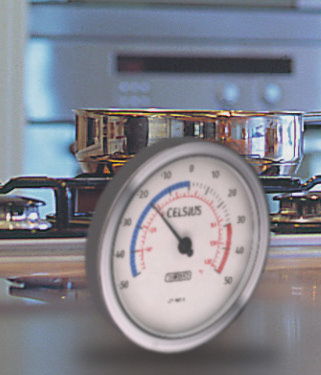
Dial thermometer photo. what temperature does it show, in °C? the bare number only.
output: -20
